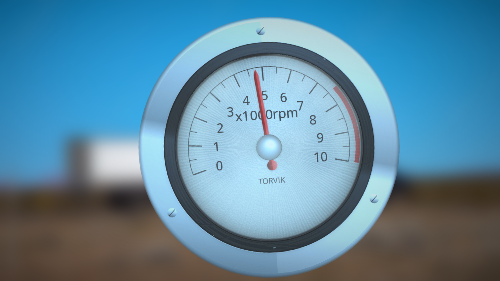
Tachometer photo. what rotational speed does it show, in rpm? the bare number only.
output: 4750
